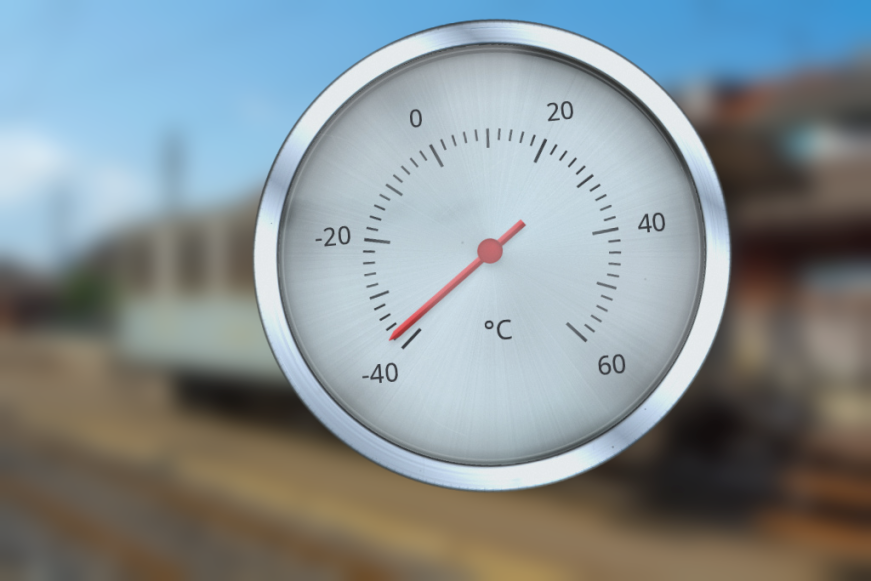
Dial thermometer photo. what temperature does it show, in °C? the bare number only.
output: -38
